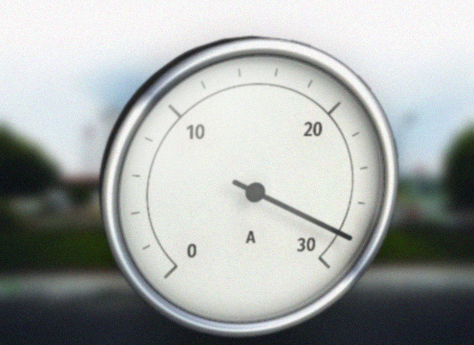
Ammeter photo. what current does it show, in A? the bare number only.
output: 28
